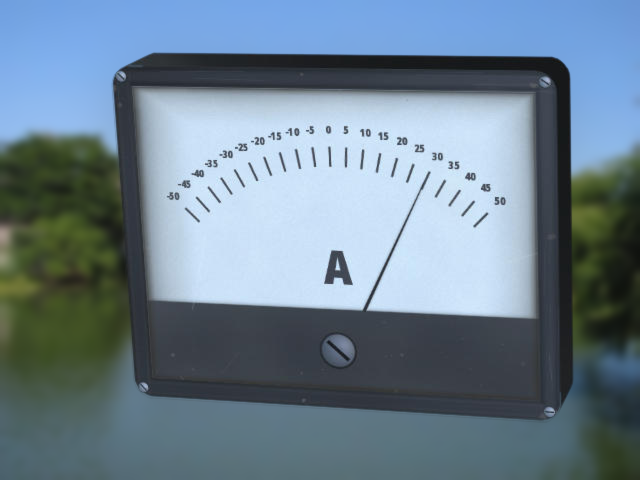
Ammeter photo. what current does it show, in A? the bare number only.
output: 30
